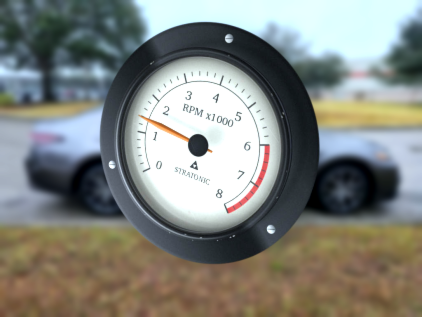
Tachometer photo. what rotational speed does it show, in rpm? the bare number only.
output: 1400
